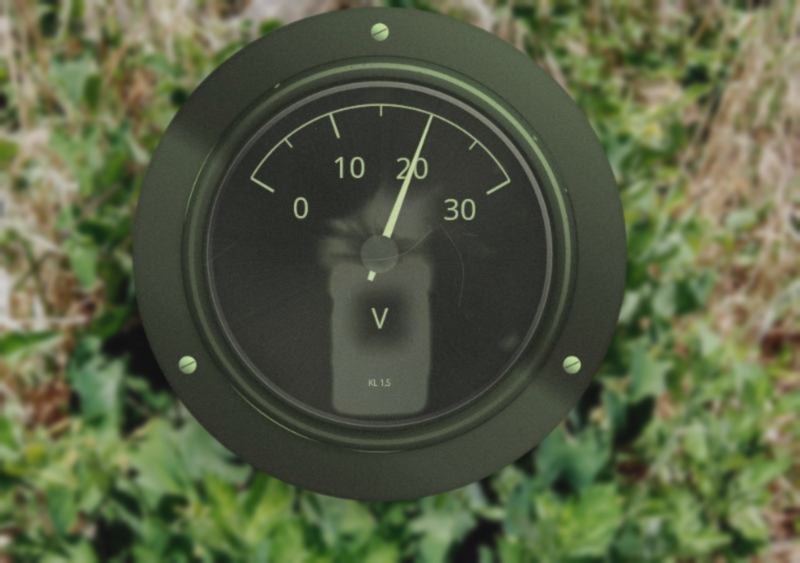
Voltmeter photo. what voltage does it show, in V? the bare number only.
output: 20
